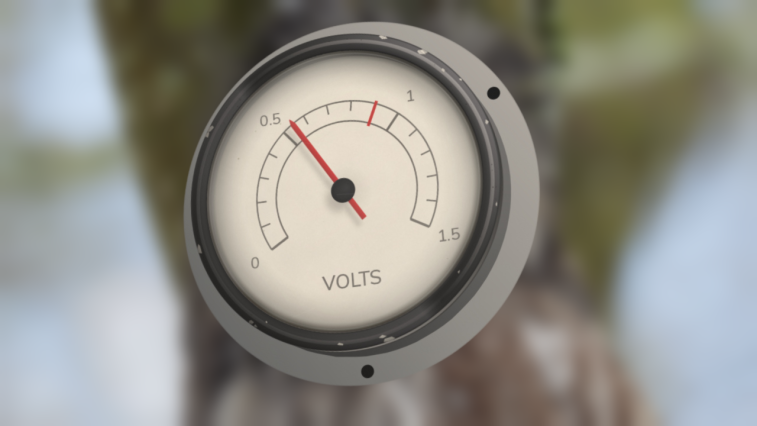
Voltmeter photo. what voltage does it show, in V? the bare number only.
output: 0.55
